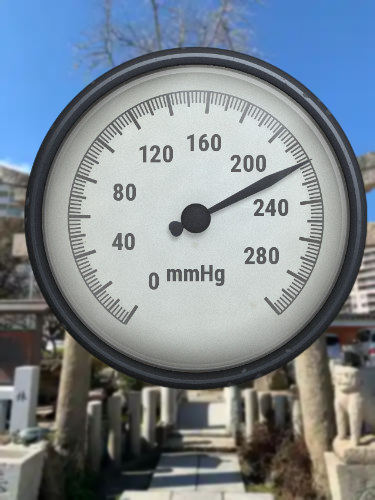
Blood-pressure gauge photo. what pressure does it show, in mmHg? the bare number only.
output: 220
